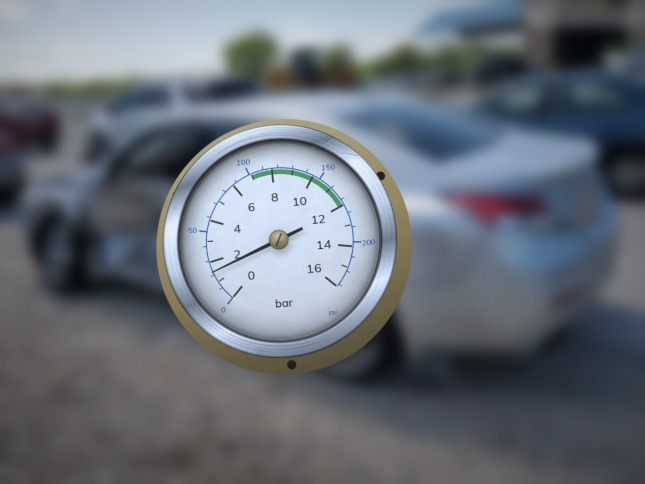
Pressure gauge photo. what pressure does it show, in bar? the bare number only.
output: 1.5
